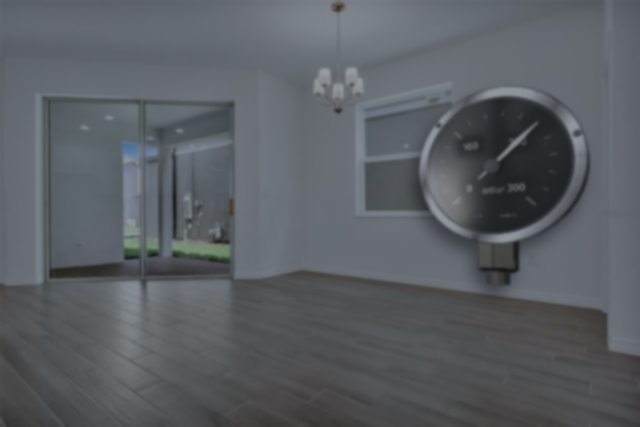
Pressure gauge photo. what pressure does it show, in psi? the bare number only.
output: 200
